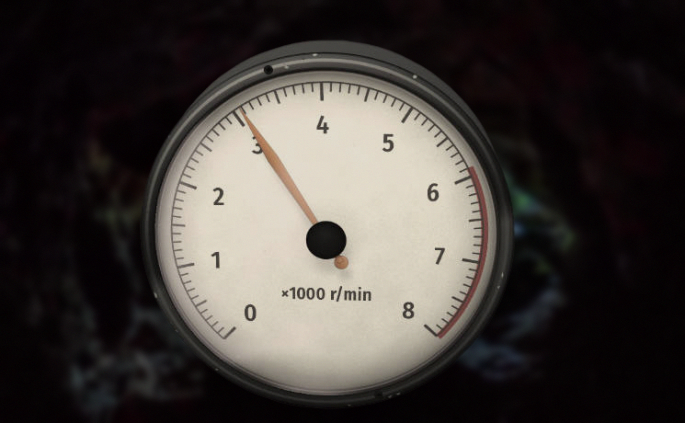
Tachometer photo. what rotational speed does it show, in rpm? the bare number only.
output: 3100
